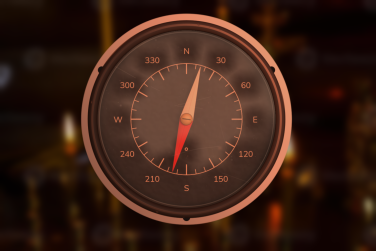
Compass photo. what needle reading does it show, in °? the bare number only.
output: 195
